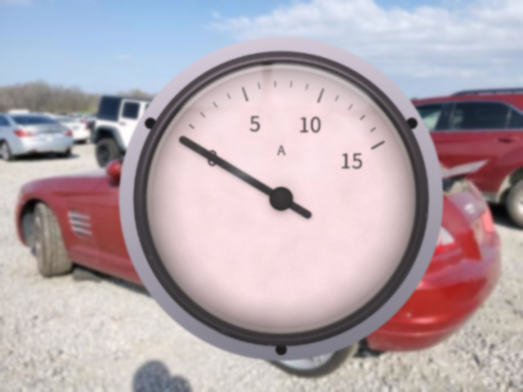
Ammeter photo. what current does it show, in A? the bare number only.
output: 0
